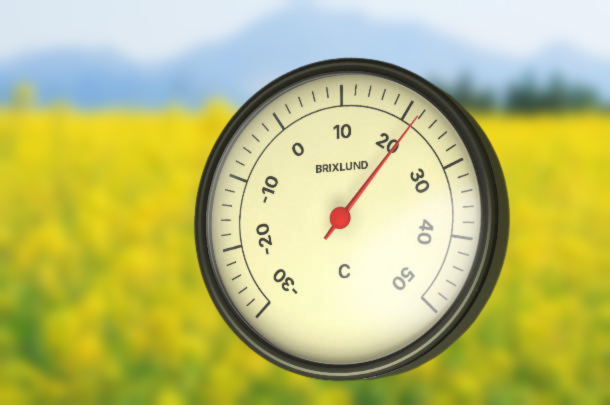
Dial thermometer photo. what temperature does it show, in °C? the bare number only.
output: 22
